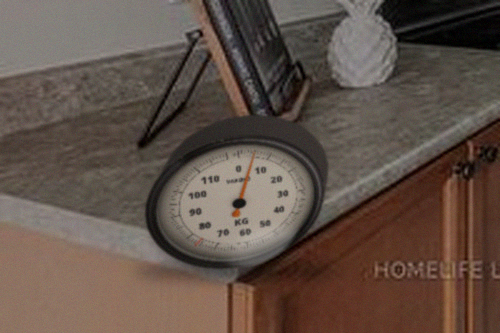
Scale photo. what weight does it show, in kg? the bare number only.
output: 5
